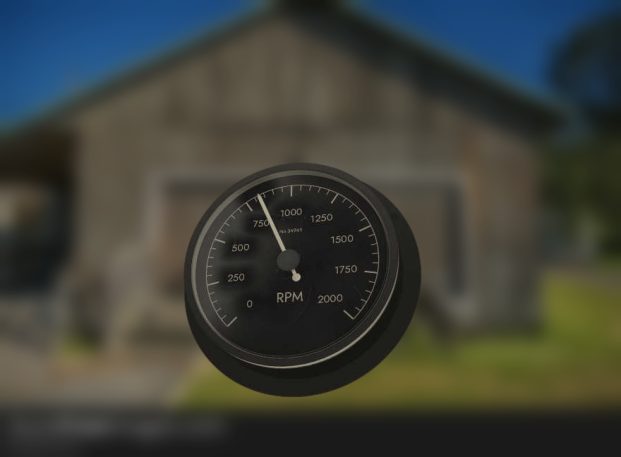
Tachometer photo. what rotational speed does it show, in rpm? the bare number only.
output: 825
